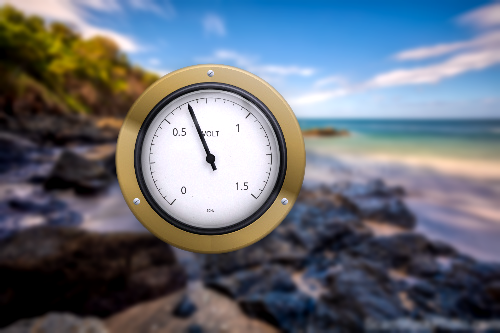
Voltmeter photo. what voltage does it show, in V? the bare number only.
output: 0.65
